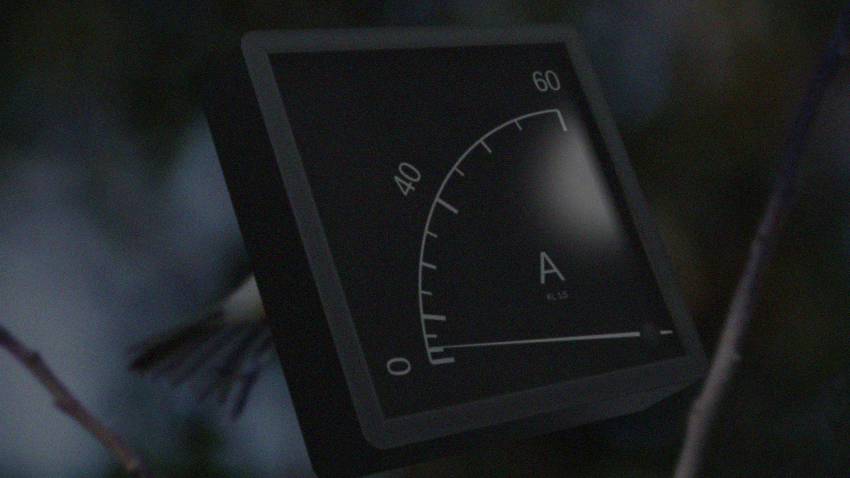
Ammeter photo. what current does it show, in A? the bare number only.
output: 10
